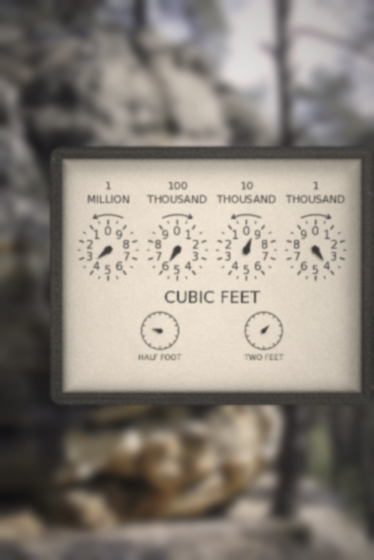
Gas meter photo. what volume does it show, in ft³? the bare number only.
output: 359400
